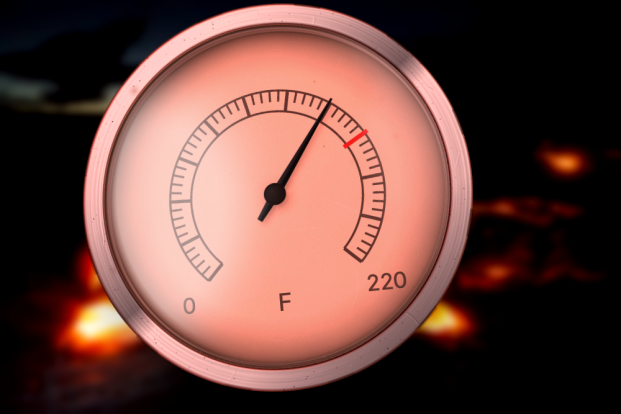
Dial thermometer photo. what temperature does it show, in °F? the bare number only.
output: 140
